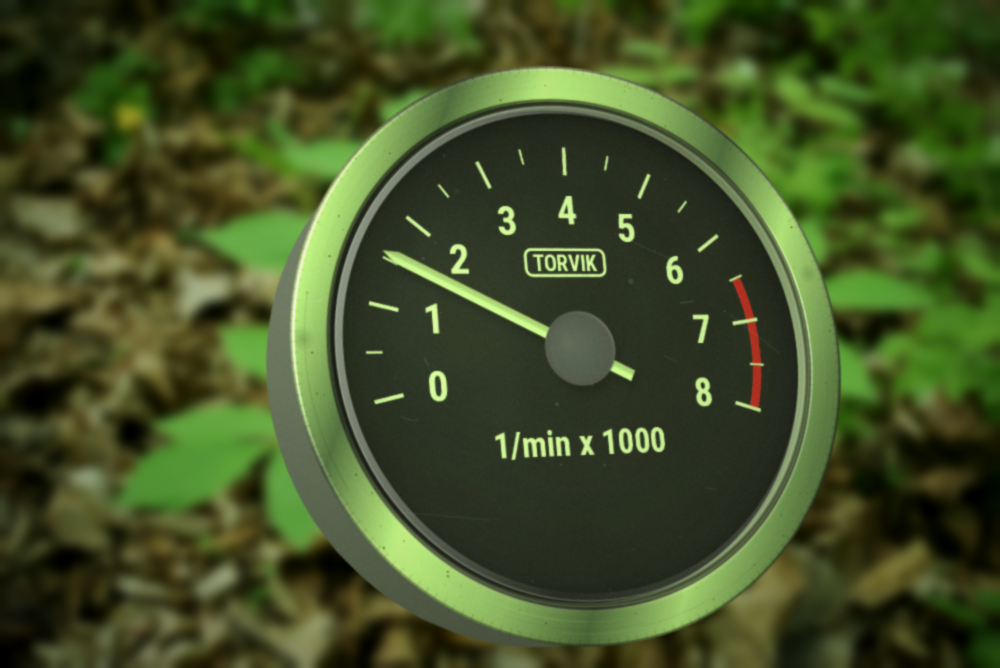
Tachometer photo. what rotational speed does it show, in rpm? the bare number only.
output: 1500
